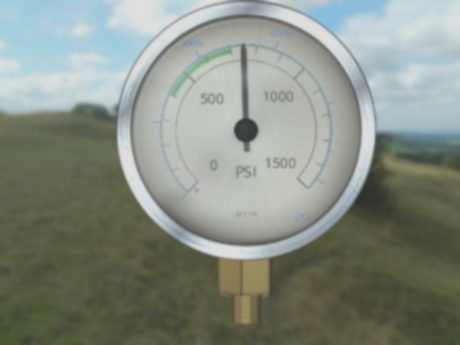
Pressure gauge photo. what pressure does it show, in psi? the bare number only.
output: 750
